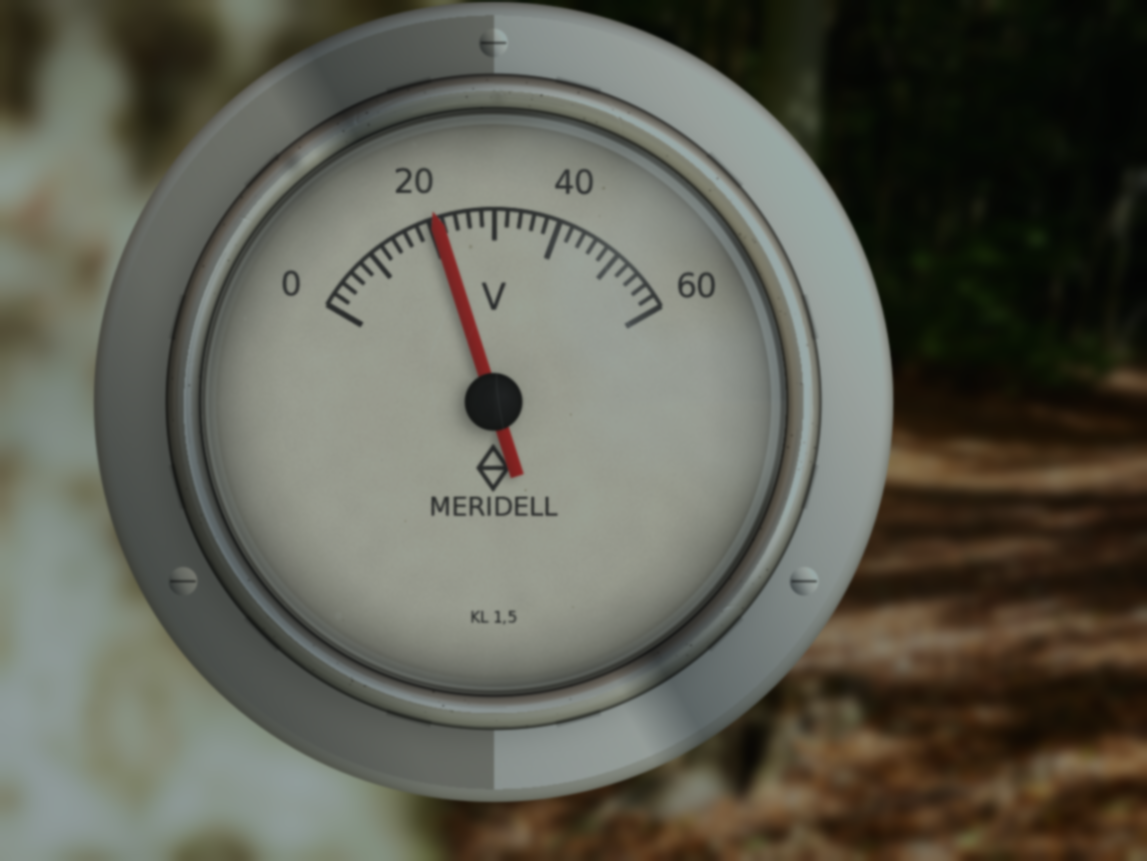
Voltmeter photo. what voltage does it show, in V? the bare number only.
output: 21
